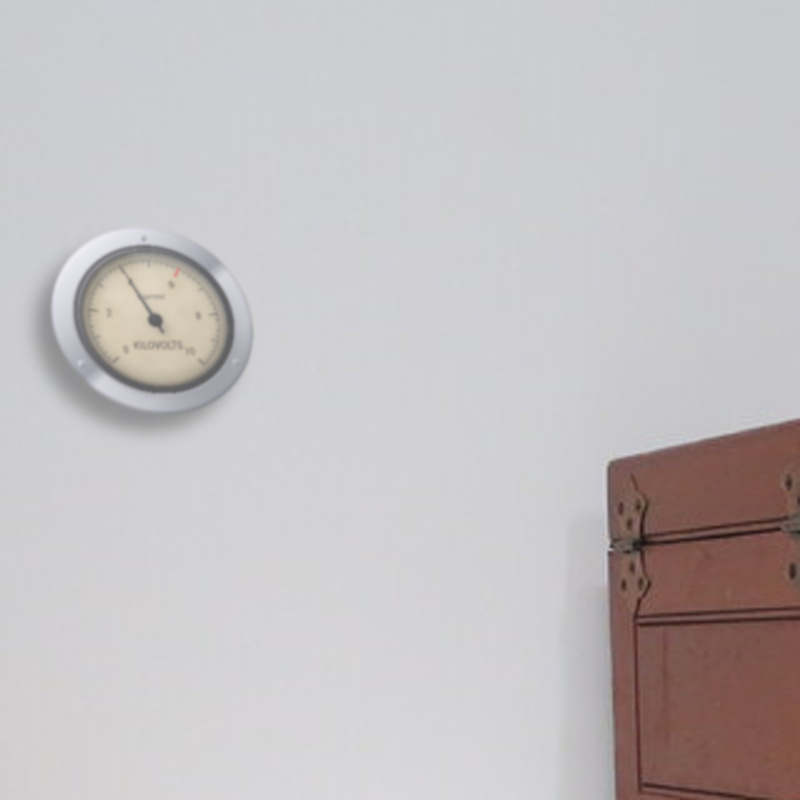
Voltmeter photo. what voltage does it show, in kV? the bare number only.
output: 4
